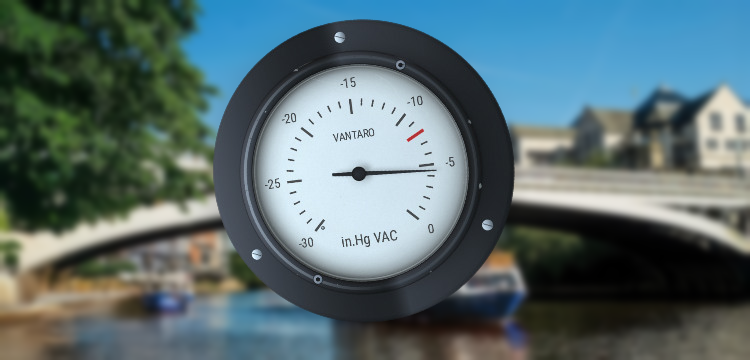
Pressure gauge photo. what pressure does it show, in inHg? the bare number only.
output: -4.5
